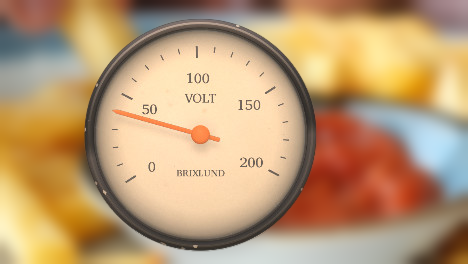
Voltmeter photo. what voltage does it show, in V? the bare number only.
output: 40
